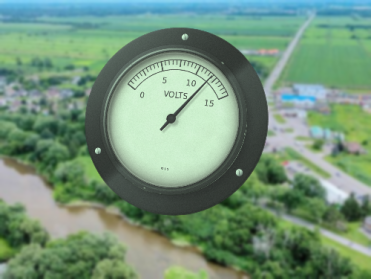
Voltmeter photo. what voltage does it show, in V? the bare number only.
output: 12
